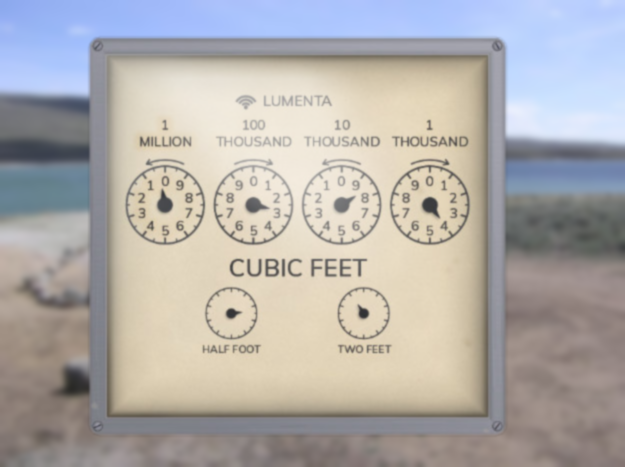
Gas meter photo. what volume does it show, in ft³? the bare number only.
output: 28400
